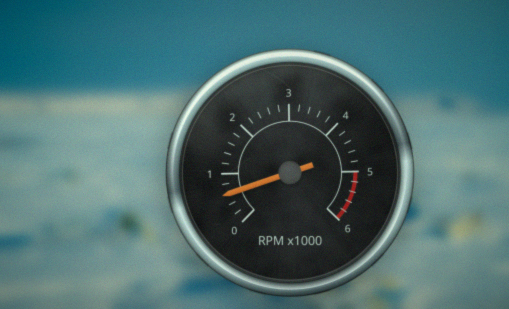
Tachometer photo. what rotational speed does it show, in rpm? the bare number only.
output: 600
